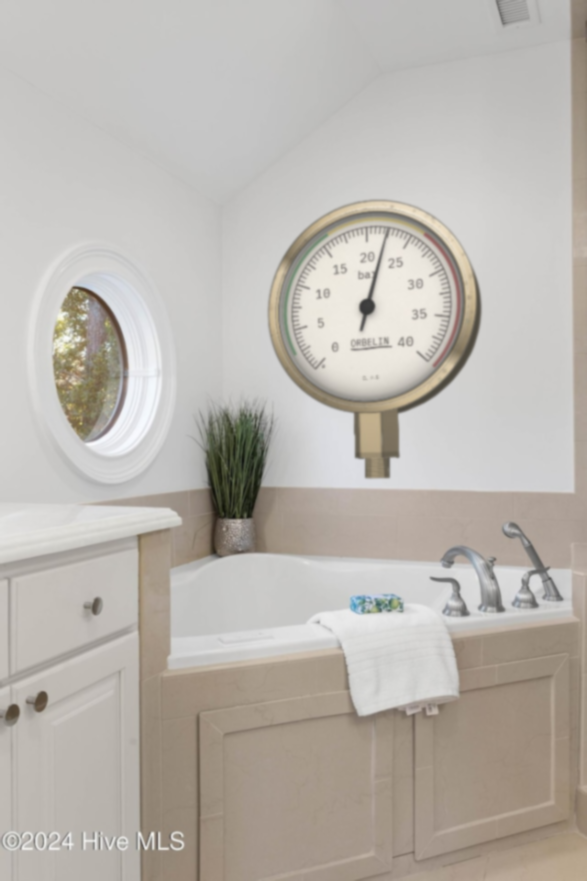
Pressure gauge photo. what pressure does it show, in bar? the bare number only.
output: 22.5
